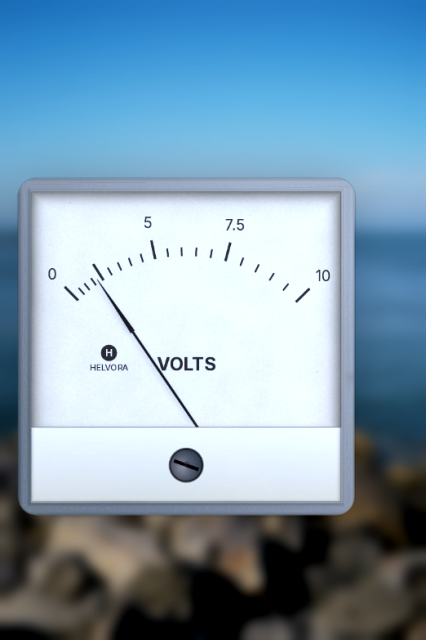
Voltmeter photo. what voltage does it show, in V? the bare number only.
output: 2.25
